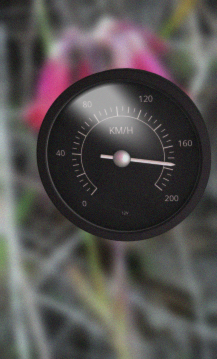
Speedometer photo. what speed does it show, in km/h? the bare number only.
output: 175
